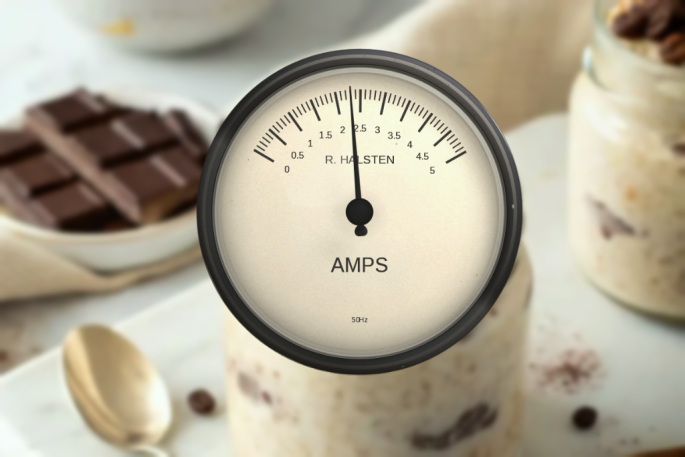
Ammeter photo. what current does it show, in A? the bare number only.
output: 2.3
